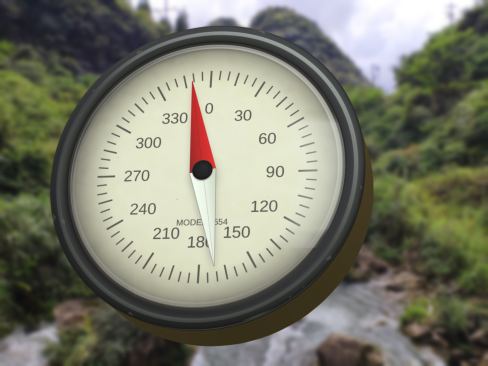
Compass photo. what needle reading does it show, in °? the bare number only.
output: 350
